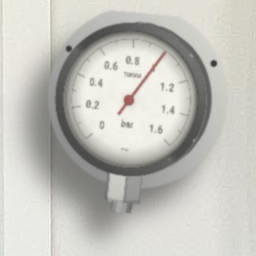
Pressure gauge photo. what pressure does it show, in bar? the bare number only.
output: 1
